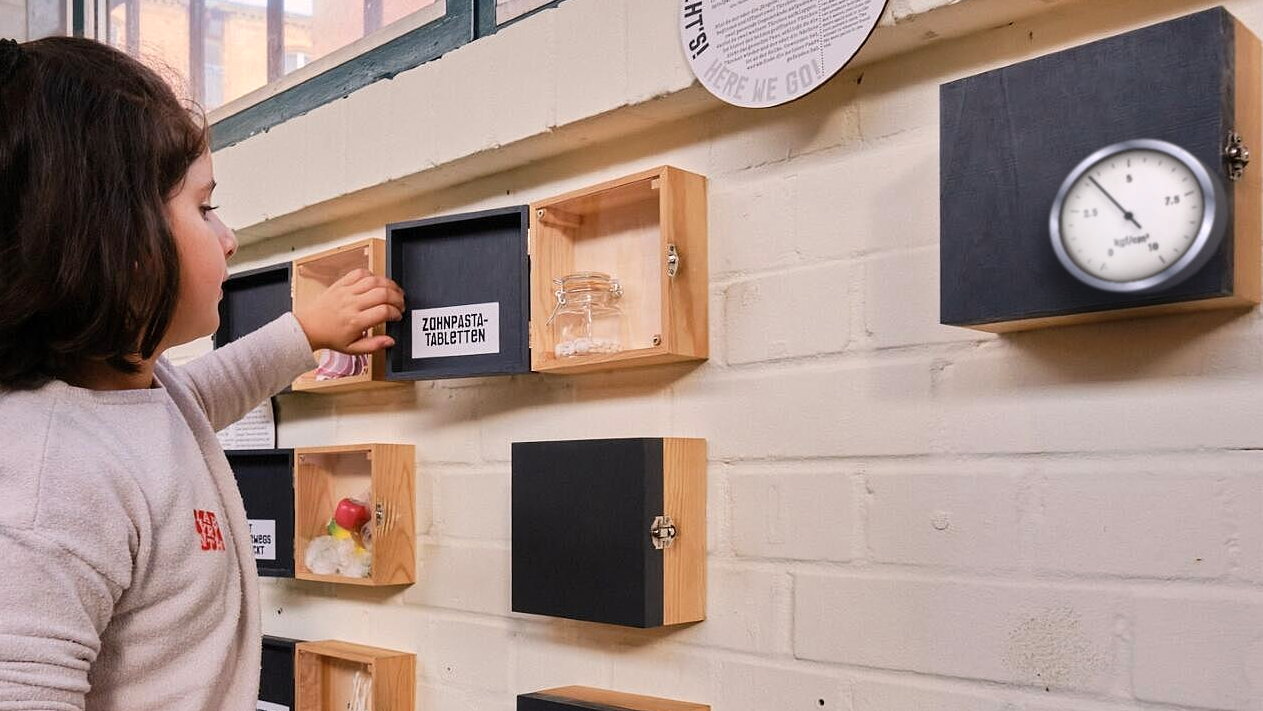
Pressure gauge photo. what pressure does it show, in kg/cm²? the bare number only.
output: 3.75
